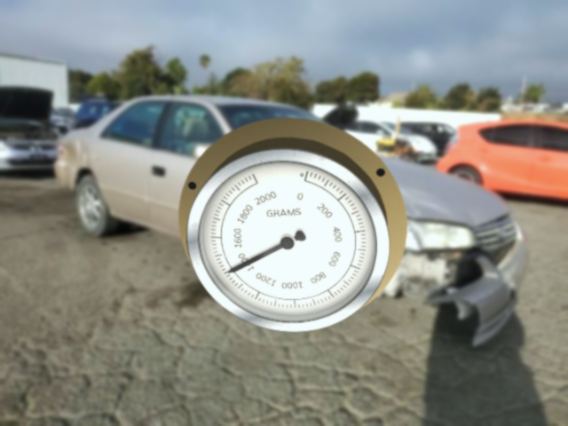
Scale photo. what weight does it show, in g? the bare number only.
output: 1400
